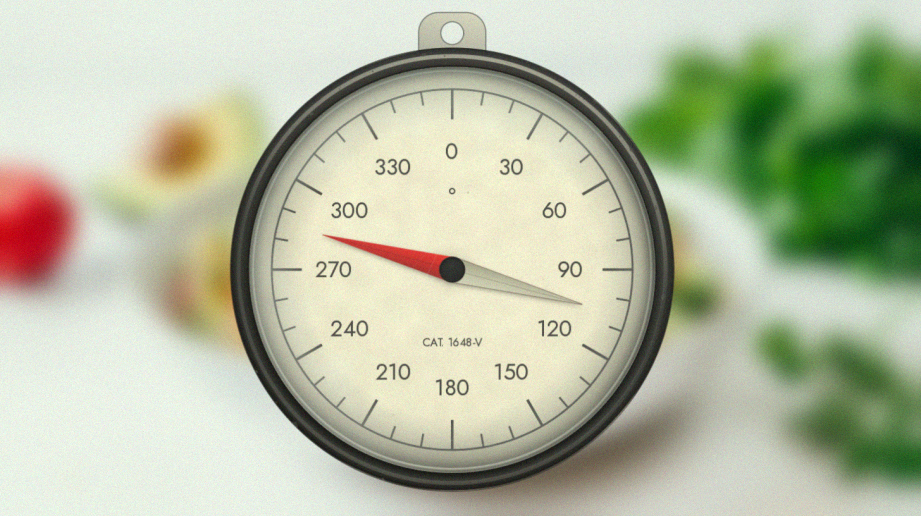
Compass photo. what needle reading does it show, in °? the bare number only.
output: 285
